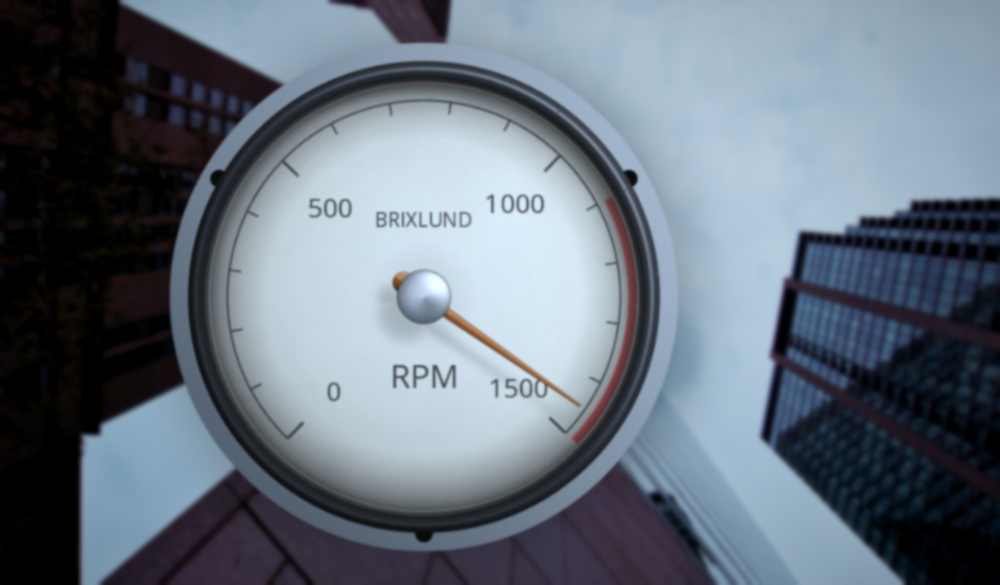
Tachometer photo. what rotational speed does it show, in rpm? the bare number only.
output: 1450
